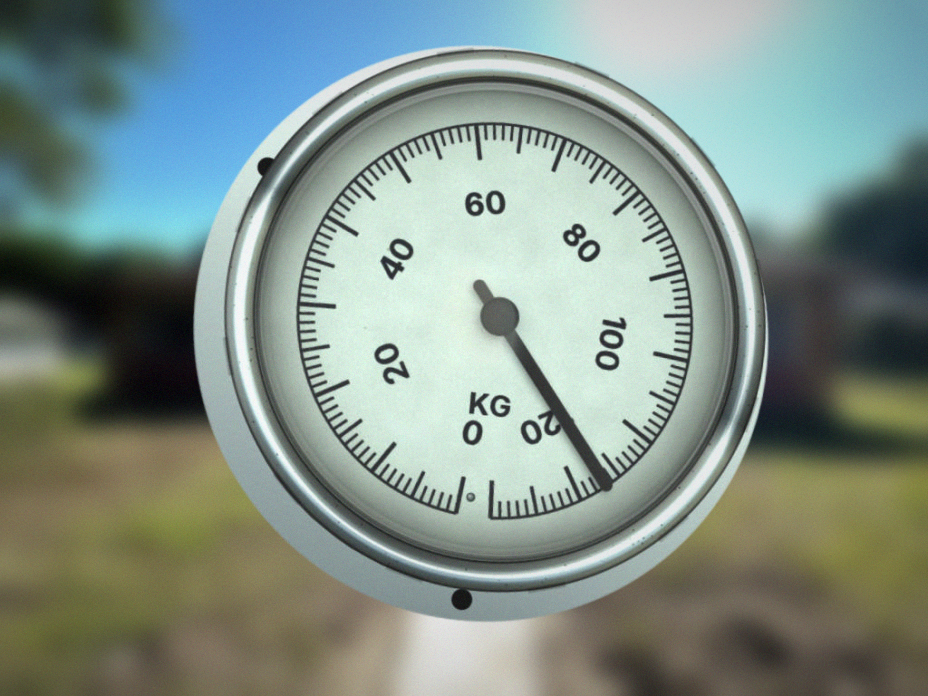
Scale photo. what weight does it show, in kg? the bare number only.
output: 117
